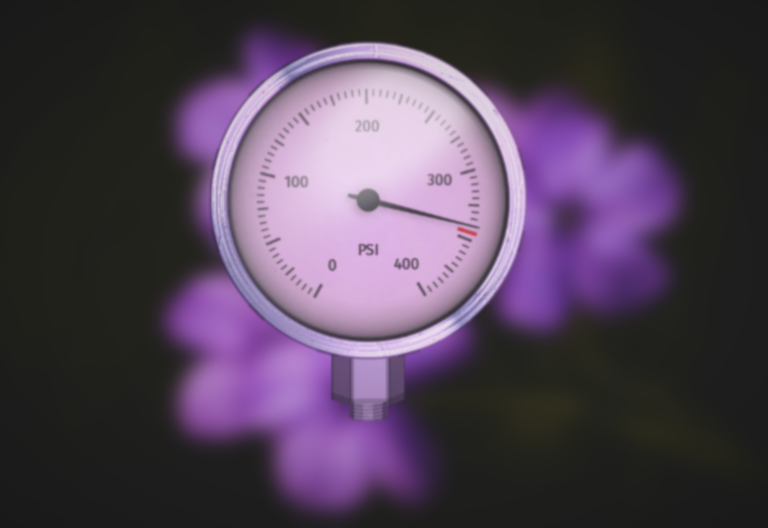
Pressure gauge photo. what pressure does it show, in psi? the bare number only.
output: 340
